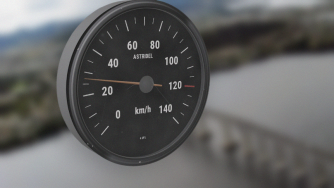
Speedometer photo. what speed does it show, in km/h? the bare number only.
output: 27.5
